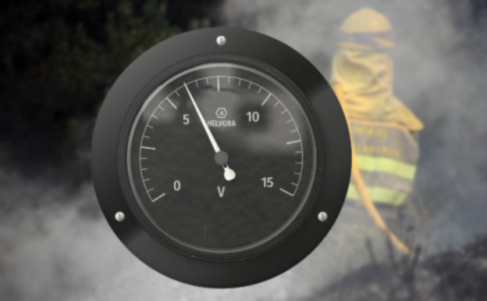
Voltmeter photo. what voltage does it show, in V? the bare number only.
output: 6
